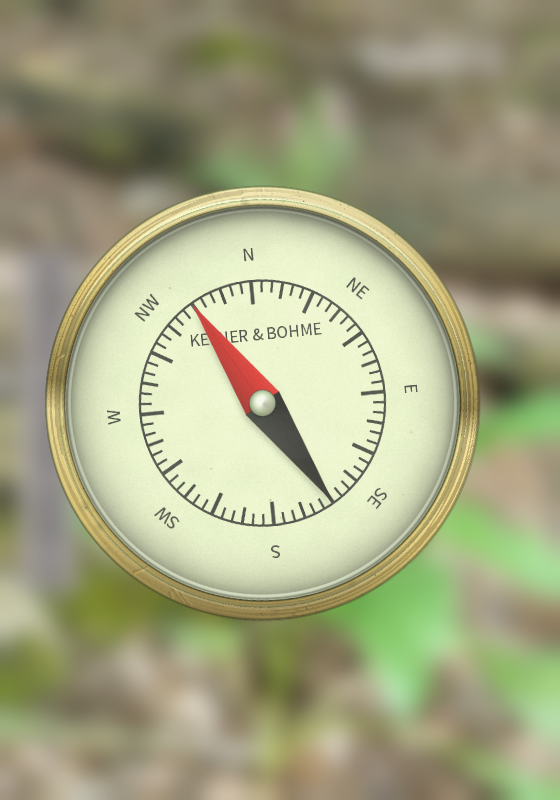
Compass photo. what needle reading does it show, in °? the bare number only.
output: 330
